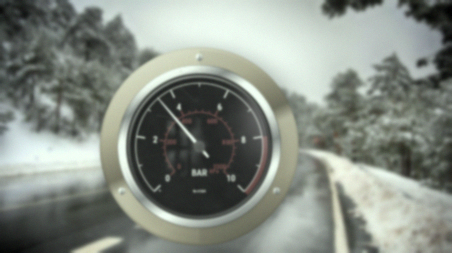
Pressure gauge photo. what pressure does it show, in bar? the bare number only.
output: 3.5
